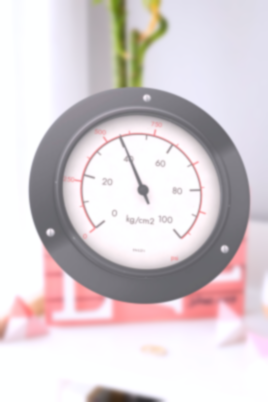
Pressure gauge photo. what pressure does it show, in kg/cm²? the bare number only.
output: 40
